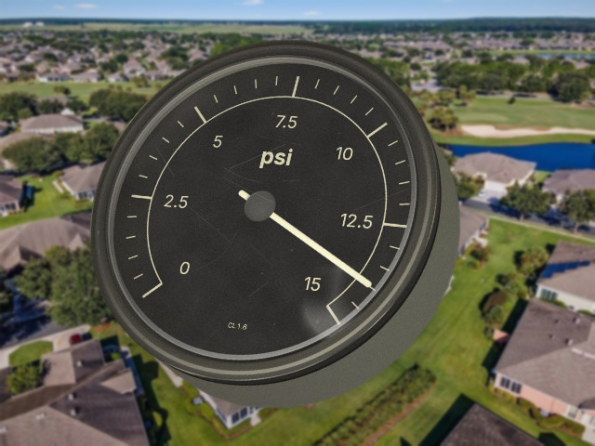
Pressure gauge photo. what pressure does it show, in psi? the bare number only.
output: 14
